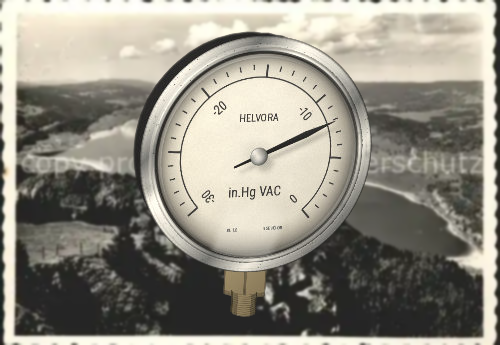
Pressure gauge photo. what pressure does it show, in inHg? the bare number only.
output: -8
